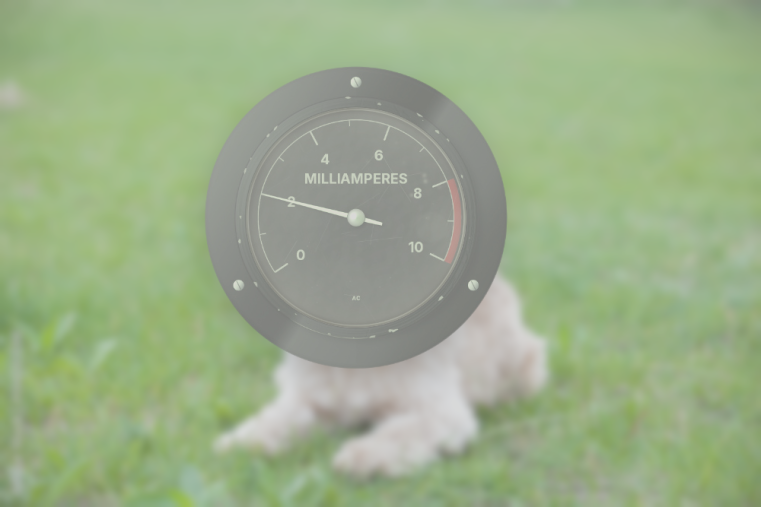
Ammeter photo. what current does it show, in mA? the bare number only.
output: 2
